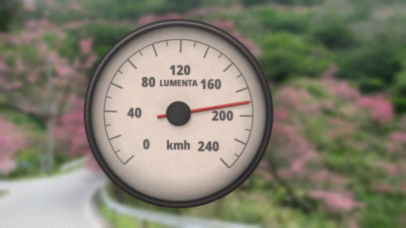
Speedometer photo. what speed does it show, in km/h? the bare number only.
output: 190
